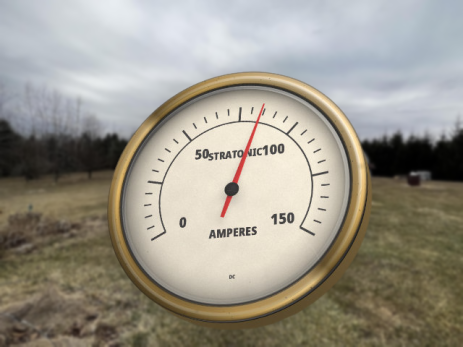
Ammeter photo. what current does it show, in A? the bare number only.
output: 85
